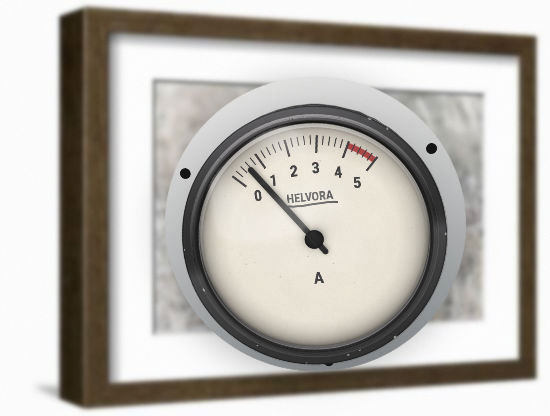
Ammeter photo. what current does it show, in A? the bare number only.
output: 0.6
